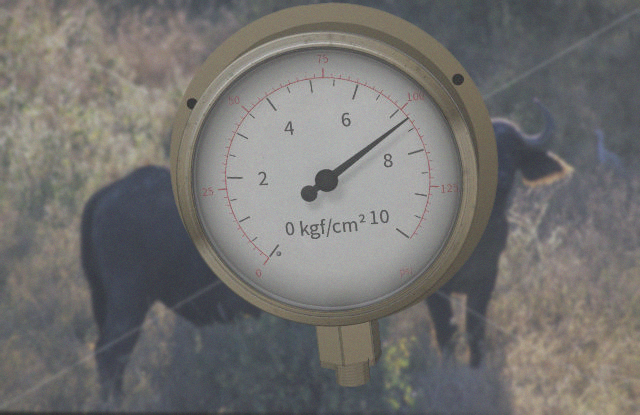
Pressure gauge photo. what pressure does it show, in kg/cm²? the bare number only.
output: 7.25
